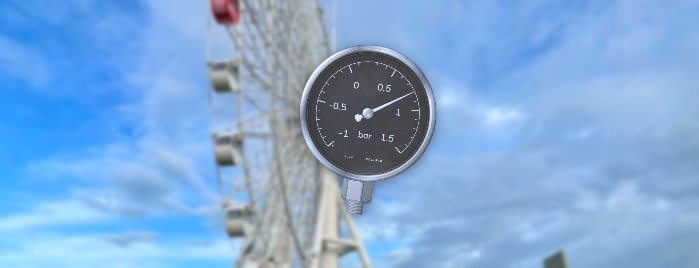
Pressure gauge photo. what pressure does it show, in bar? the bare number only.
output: 0.8
